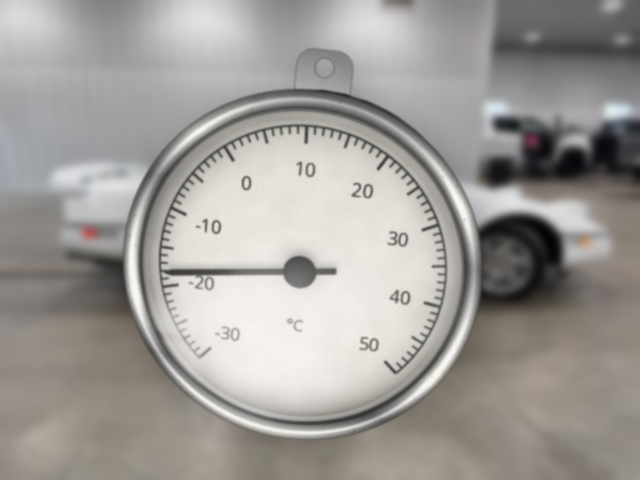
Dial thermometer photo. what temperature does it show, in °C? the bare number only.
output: -18
